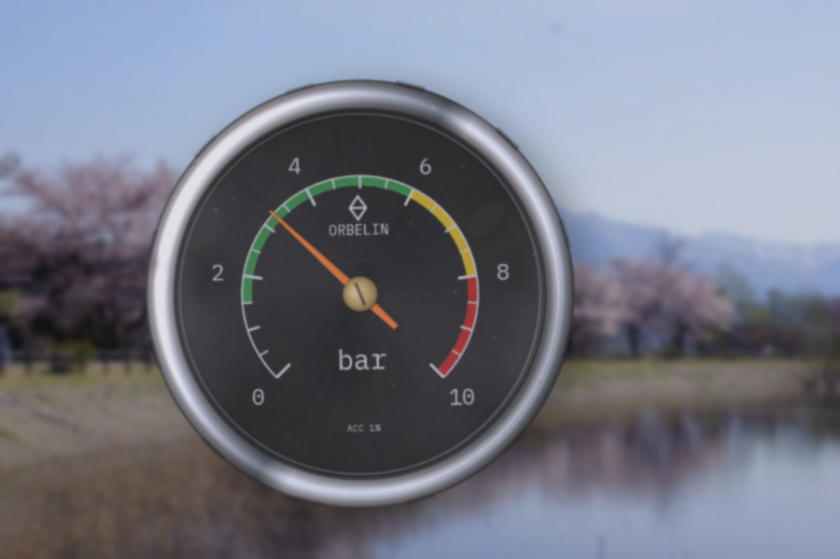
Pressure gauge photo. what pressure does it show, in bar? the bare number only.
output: 3.25
